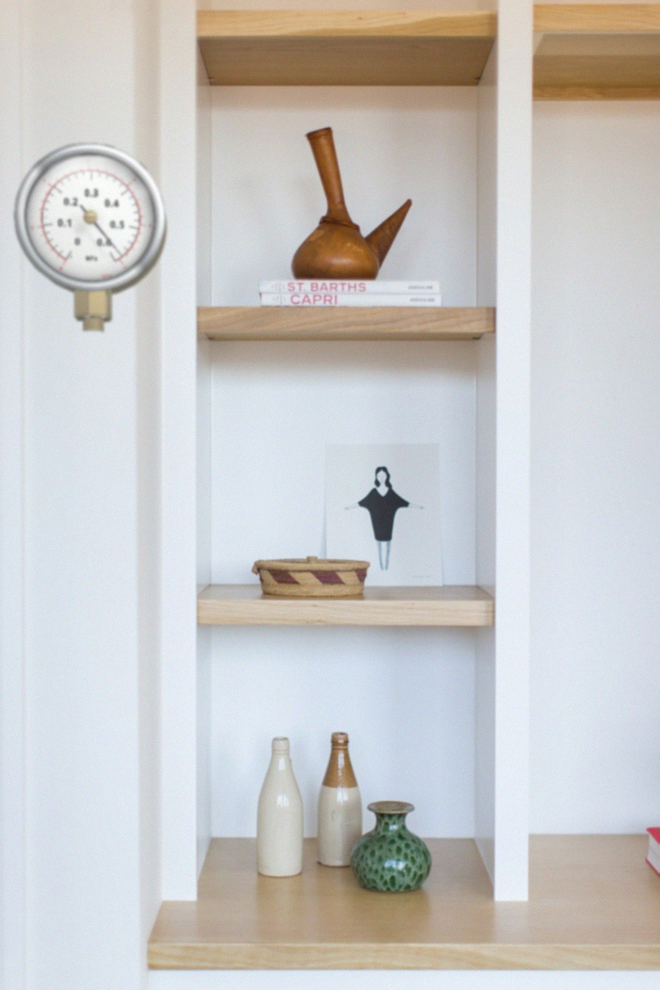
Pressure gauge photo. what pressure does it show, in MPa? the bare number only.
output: 0.58
